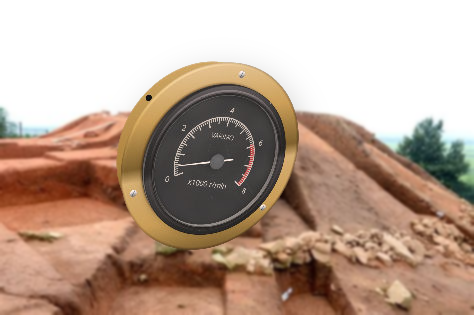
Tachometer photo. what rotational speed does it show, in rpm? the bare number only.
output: 500
